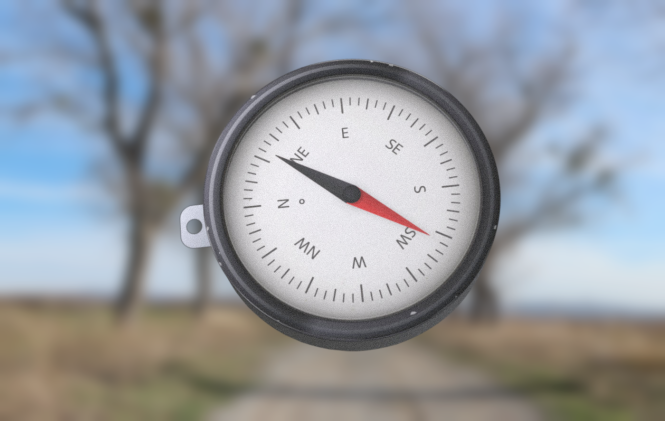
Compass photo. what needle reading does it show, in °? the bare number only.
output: 215
